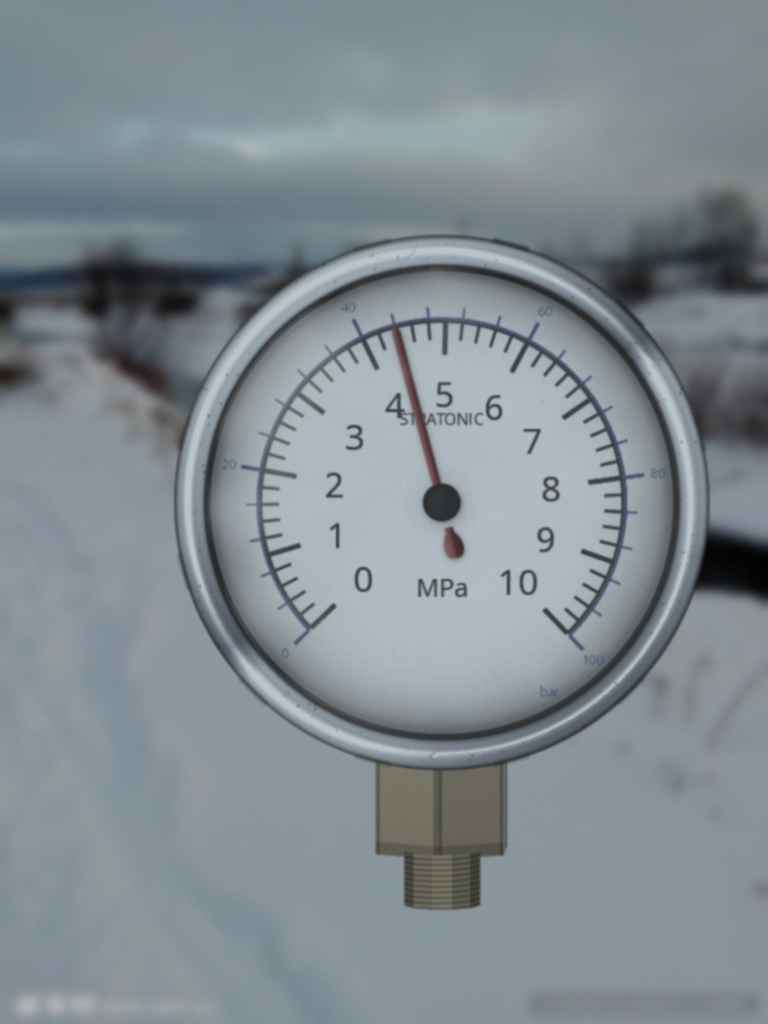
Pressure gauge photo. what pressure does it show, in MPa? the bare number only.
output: 4.4
